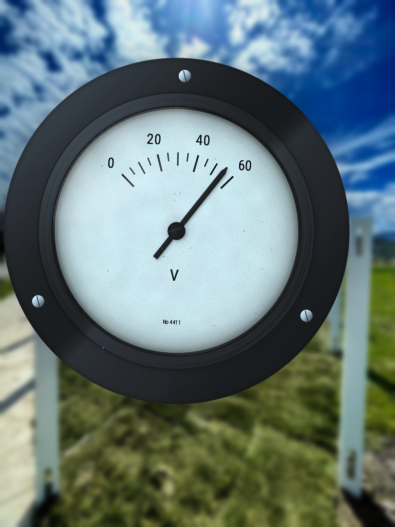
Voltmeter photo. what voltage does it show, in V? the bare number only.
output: 55
